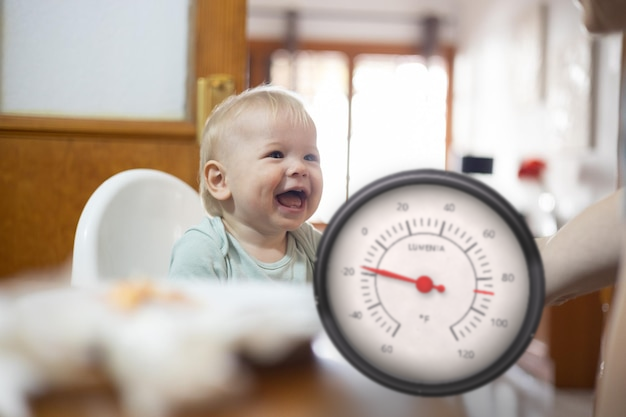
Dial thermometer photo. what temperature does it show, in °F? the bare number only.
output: -16
